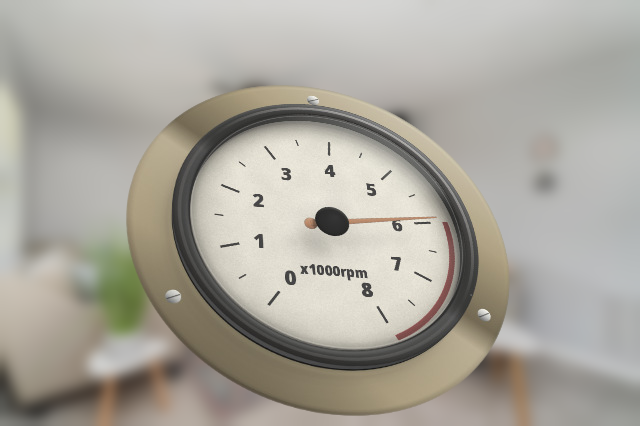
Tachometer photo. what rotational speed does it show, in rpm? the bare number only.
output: 6000
